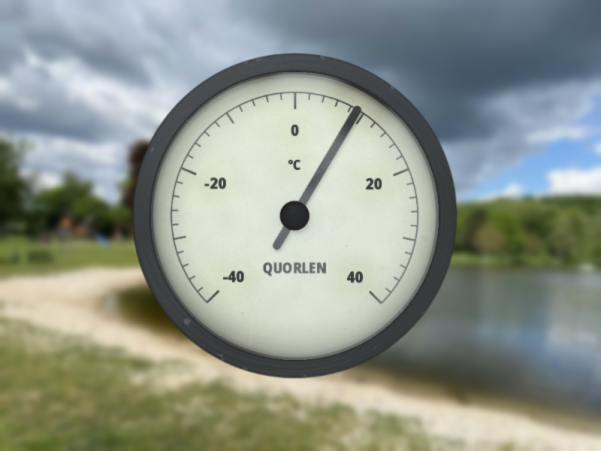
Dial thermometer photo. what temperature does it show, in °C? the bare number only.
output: 9
